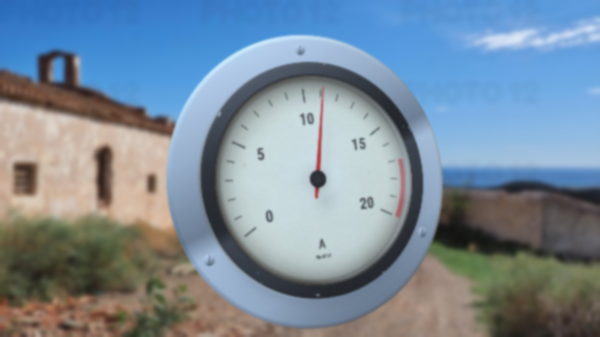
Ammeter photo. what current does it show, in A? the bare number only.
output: 11
